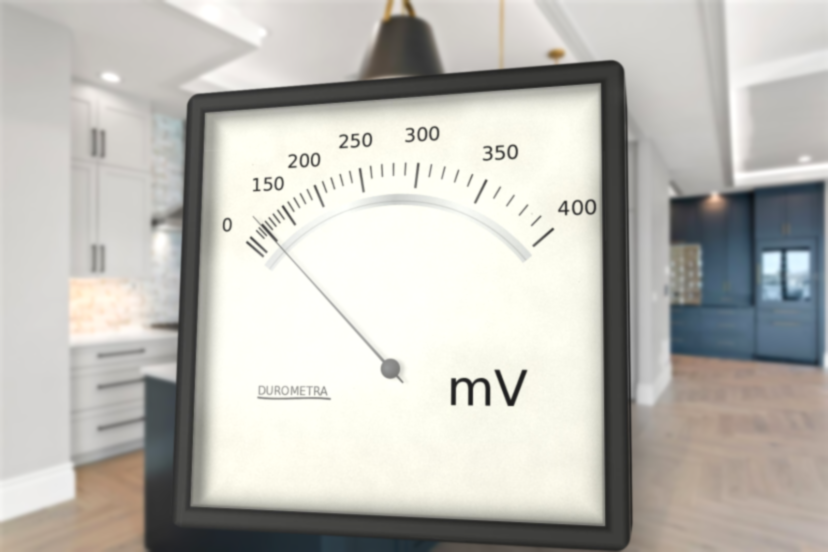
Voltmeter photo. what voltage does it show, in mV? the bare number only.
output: 100
